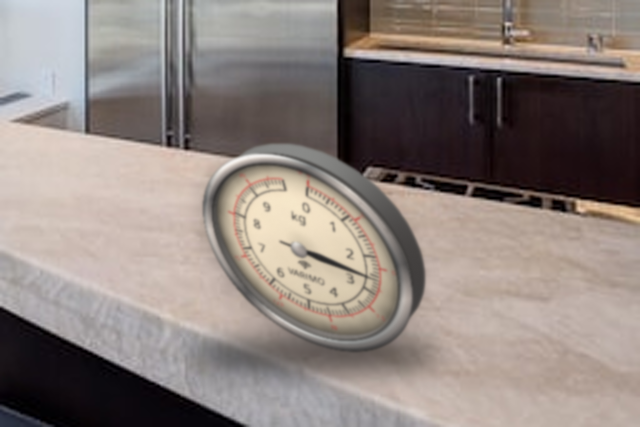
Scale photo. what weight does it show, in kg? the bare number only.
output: 2.5
